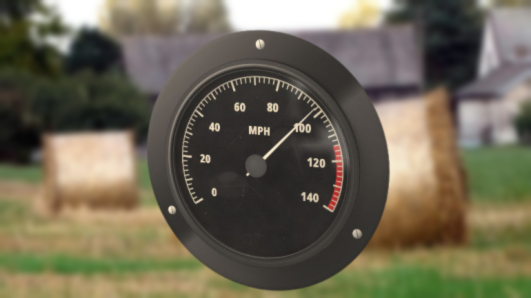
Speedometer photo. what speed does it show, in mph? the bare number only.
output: 98
